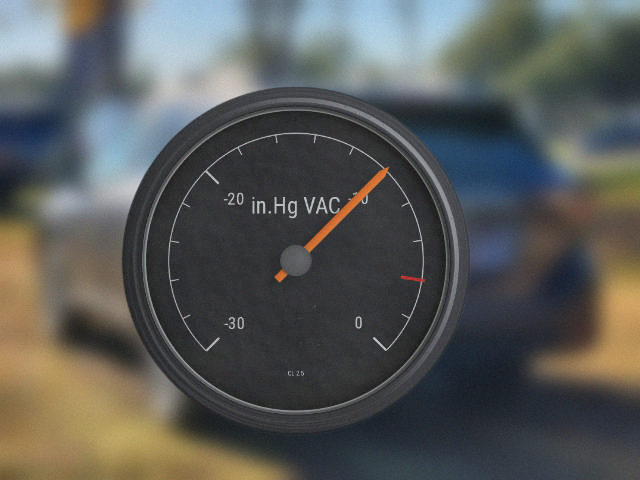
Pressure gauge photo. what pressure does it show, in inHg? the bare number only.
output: -10
